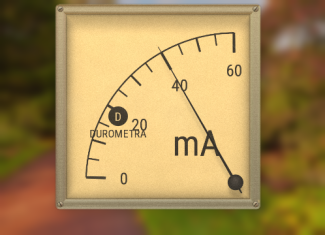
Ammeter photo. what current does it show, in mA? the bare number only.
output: 40
